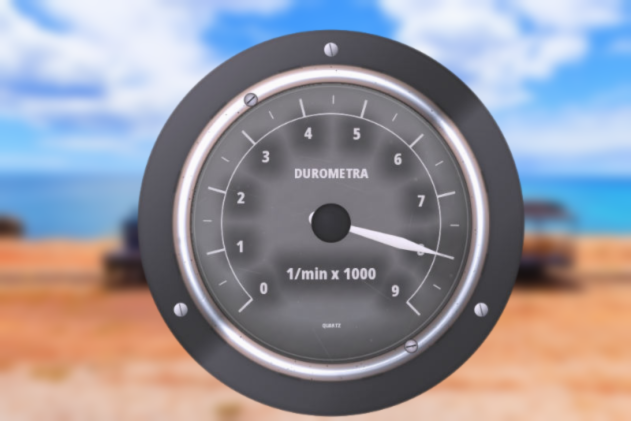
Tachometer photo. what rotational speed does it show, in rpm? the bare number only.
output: 8000
